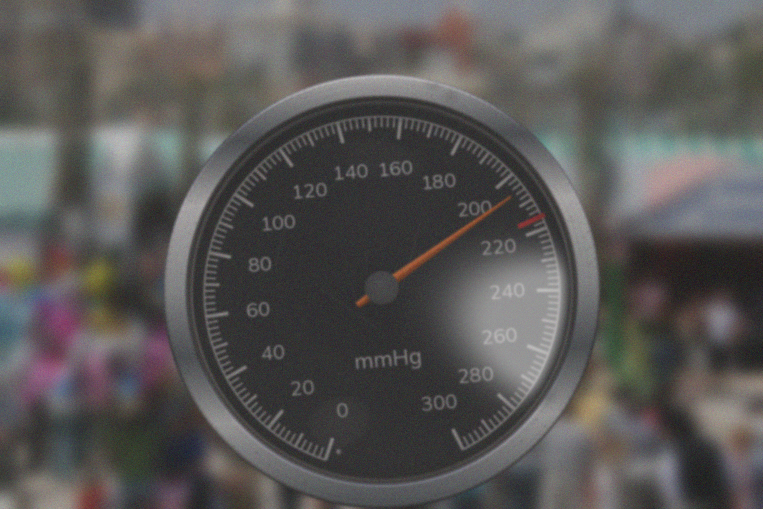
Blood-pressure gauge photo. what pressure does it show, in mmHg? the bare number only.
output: 206
